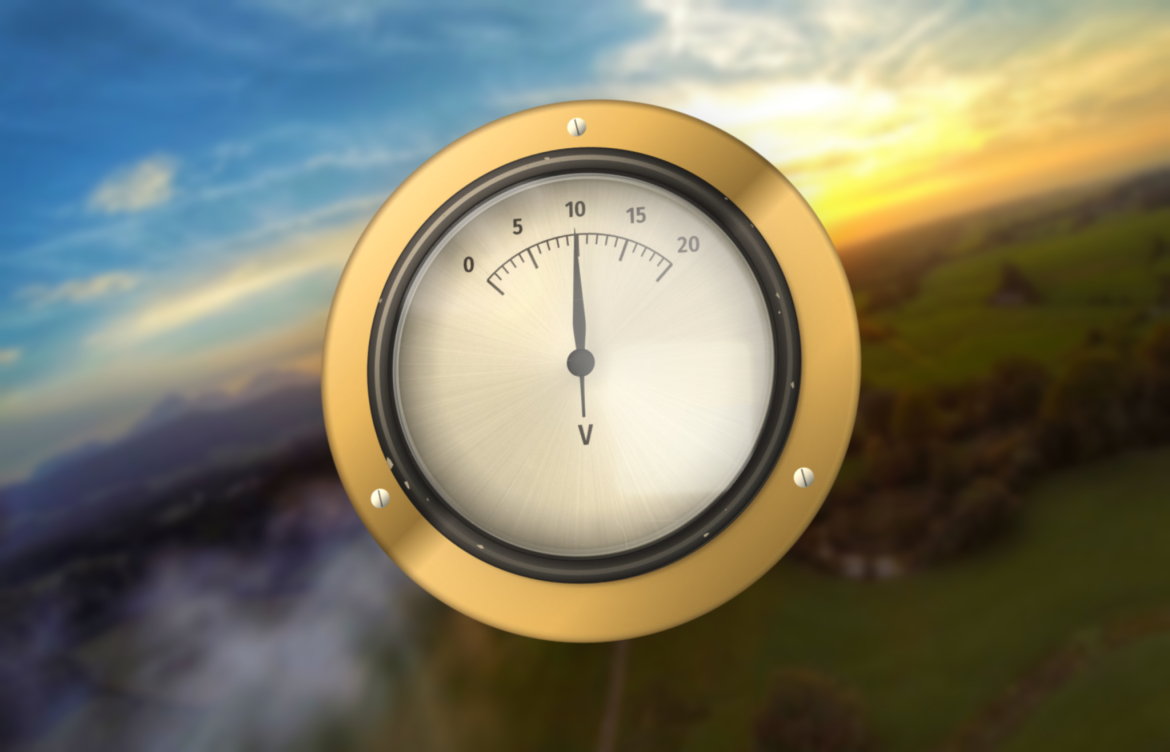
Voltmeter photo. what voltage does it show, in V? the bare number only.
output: 10
